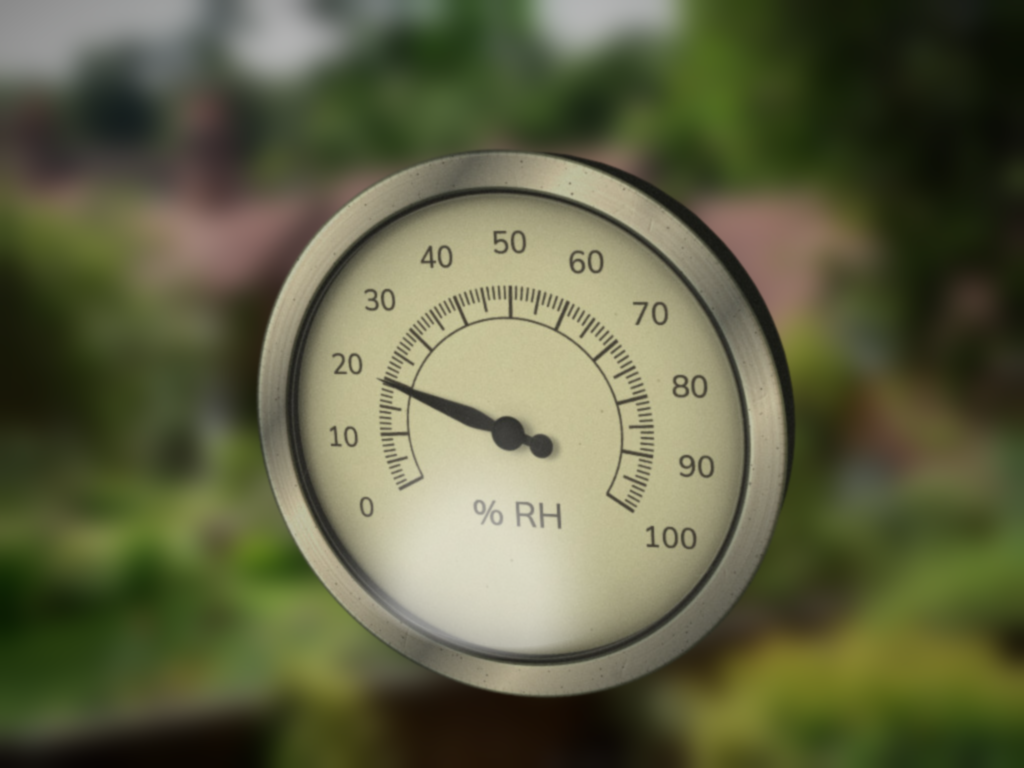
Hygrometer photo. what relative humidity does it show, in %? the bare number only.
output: 20
